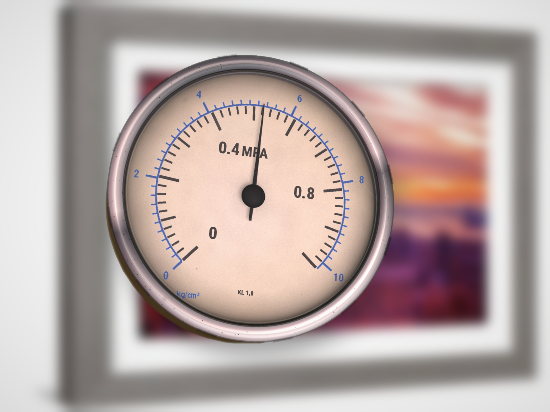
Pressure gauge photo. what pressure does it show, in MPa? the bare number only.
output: 0.52
